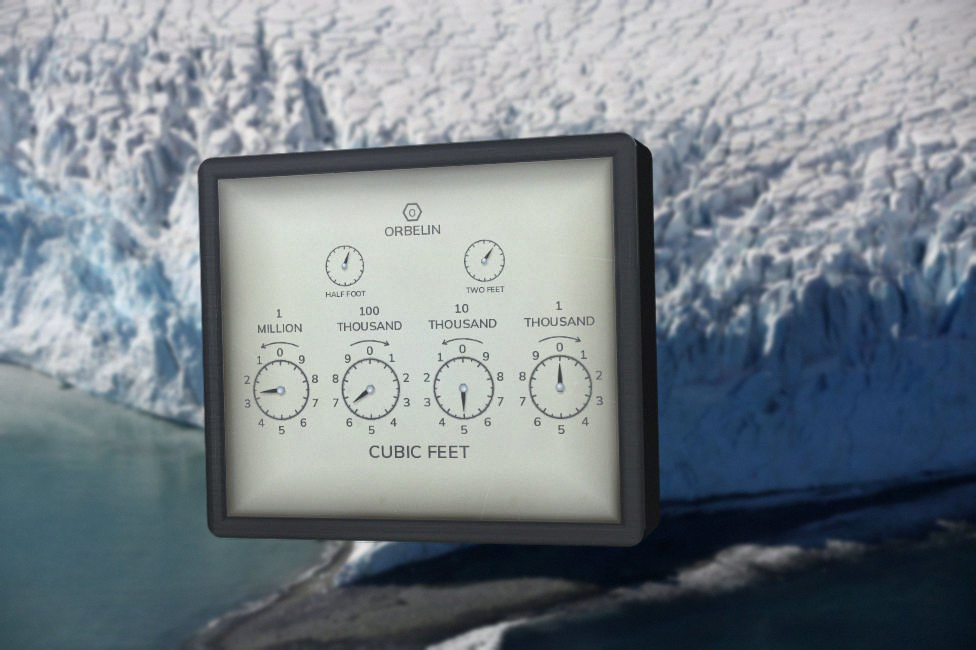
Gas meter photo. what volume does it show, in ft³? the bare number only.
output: 265000
